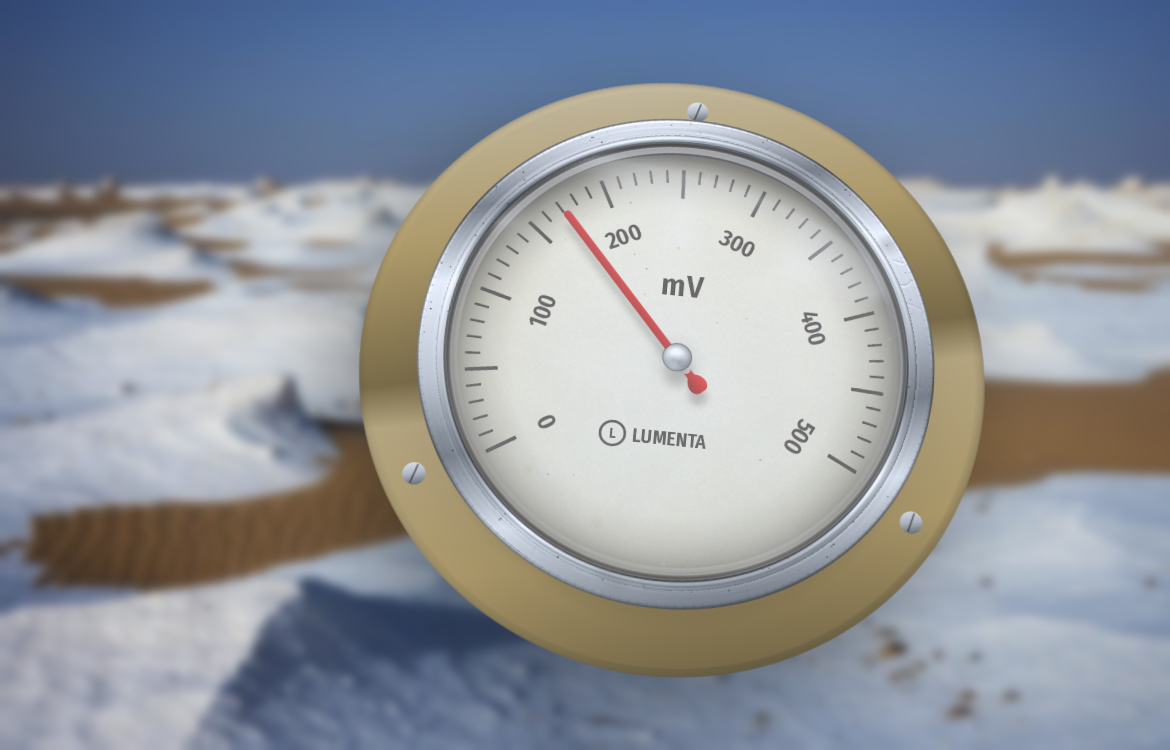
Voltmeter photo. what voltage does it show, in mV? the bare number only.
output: 170
